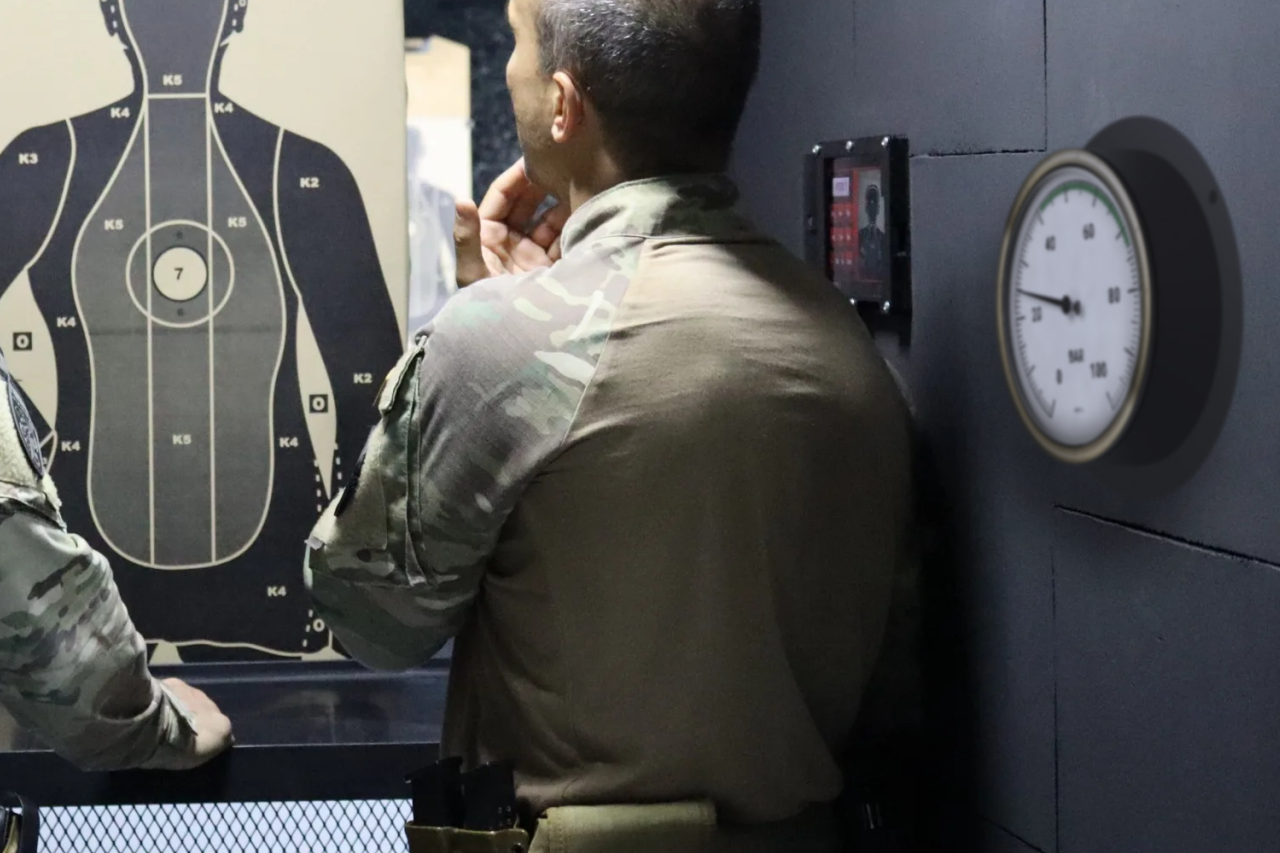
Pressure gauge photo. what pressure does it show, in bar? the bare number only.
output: 25
